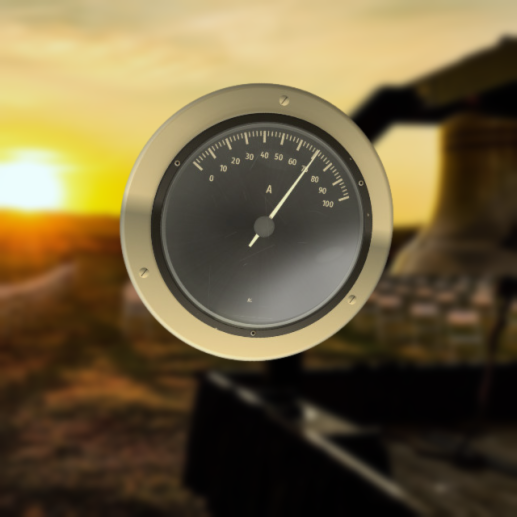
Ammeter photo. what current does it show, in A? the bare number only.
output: 70
